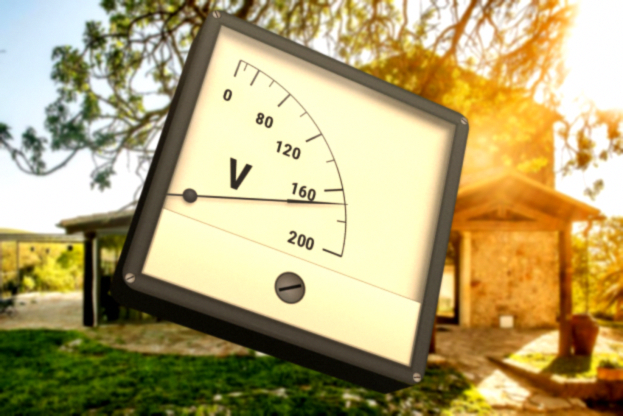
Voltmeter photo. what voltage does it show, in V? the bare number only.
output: 170
